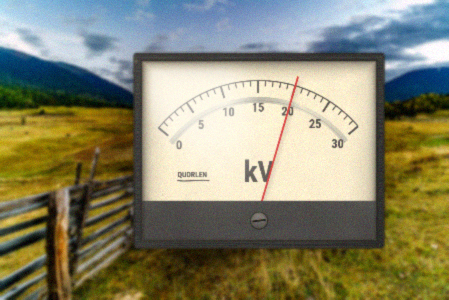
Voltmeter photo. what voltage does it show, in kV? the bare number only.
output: 20
